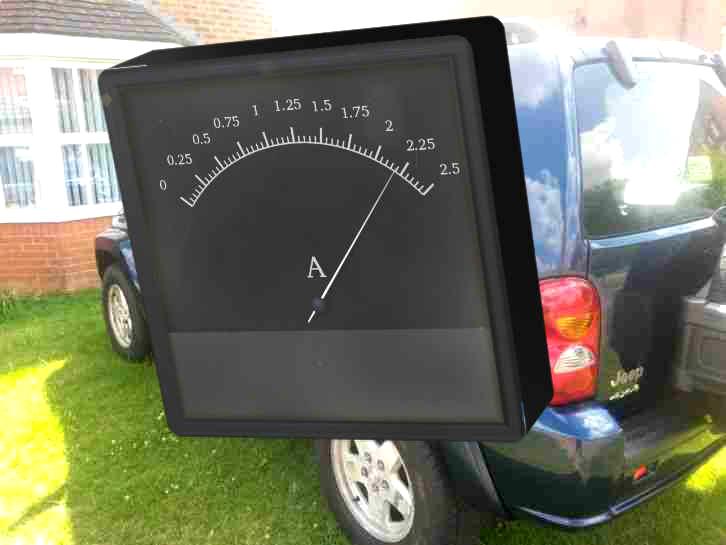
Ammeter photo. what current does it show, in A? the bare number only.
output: 2.2
